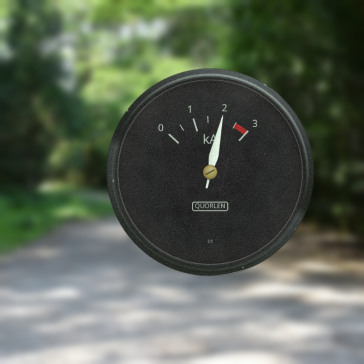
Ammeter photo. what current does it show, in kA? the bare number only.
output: 2
